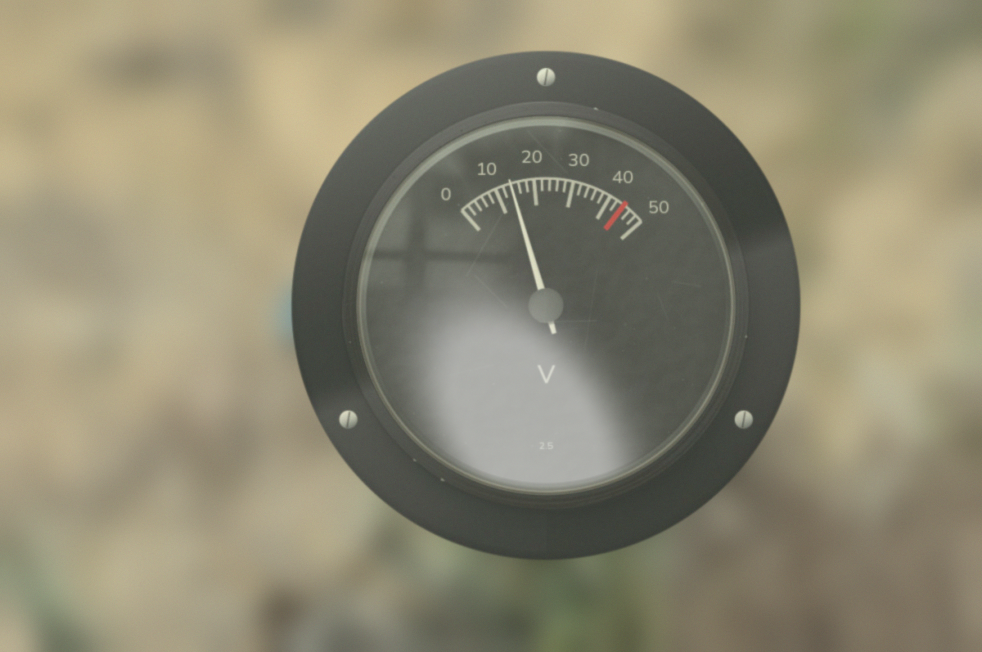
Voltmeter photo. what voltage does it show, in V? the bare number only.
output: 14
